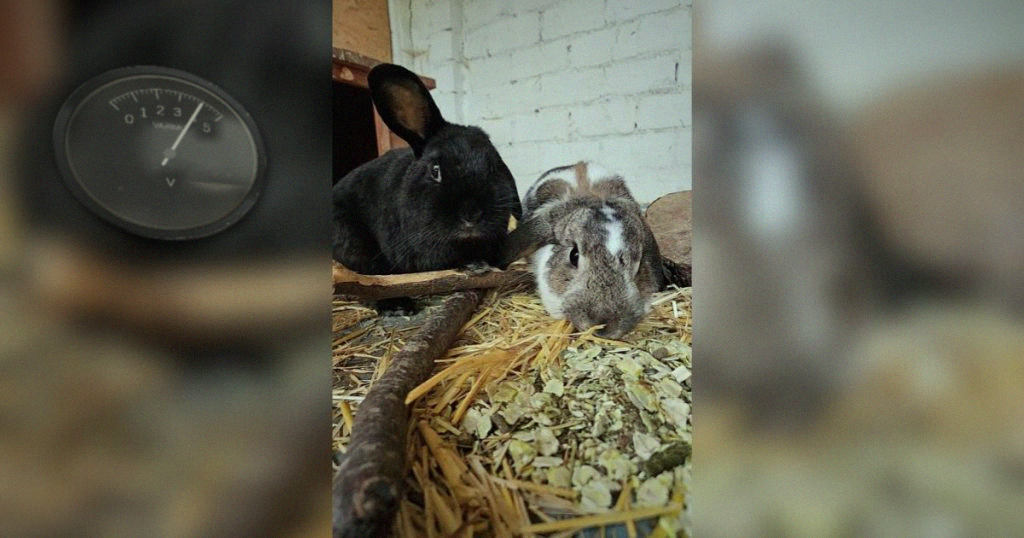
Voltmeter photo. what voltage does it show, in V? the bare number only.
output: 4
